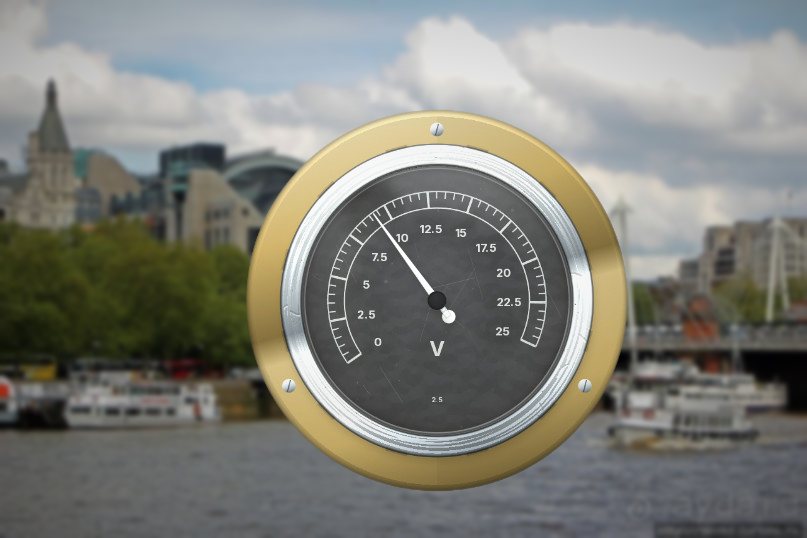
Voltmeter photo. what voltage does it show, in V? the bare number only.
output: 9.25
